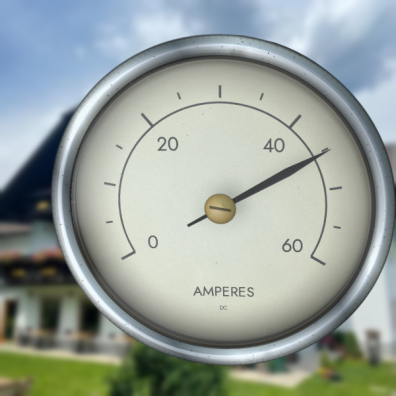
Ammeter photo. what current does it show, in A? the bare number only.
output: 45
